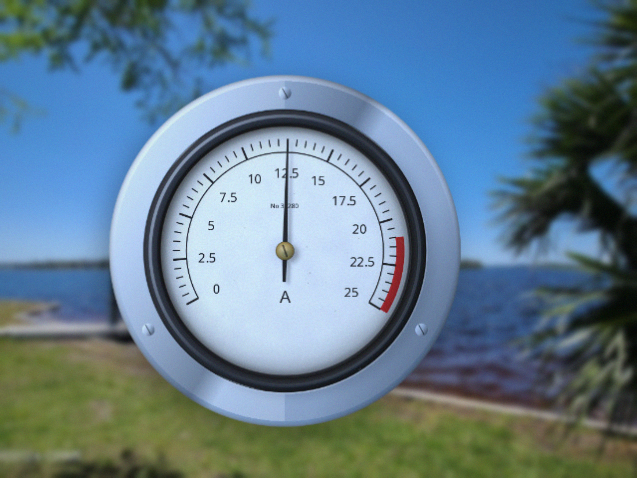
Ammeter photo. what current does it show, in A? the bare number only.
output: 12.5
